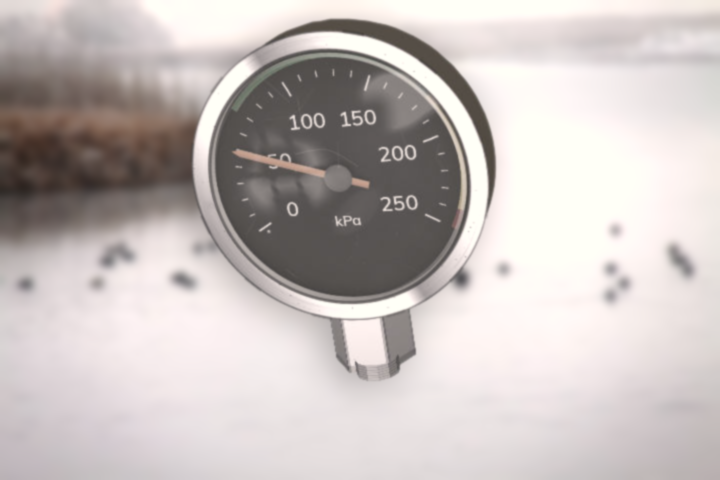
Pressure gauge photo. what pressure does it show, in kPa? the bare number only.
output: 50
